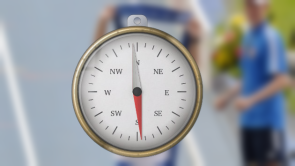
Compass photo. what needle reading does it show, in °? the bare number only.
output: 175
